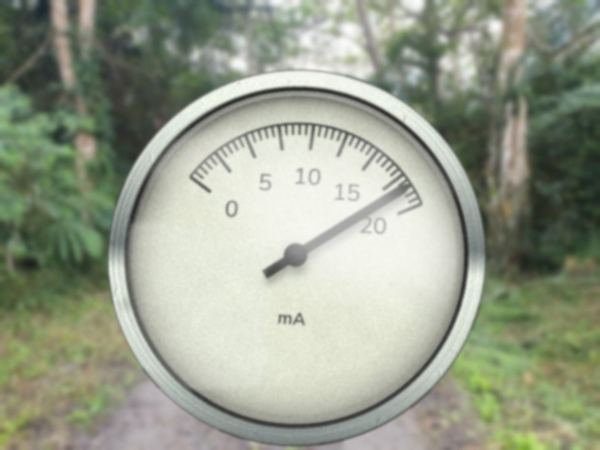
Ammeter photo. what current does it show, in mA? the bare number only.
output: 18.5
